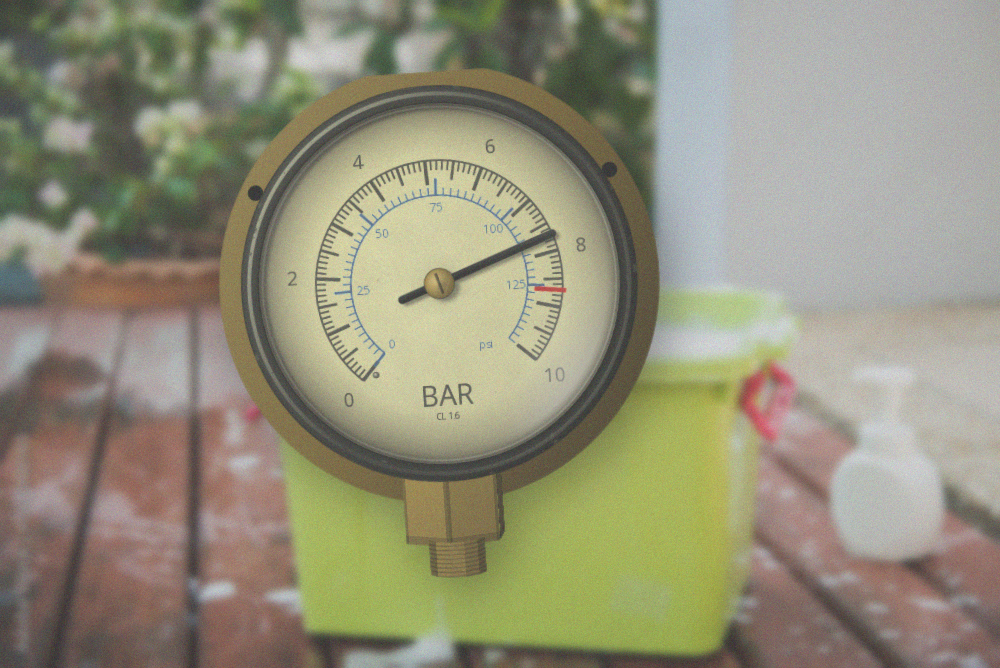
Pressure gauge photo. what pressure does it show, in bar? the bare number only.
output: 7.7
